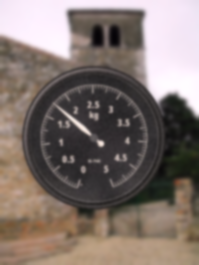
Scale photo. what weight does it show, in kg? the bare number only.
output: 1.75
